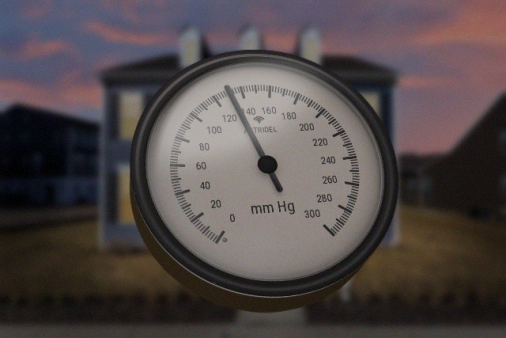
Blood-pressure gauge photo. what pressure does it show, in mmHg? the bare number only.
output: 130
